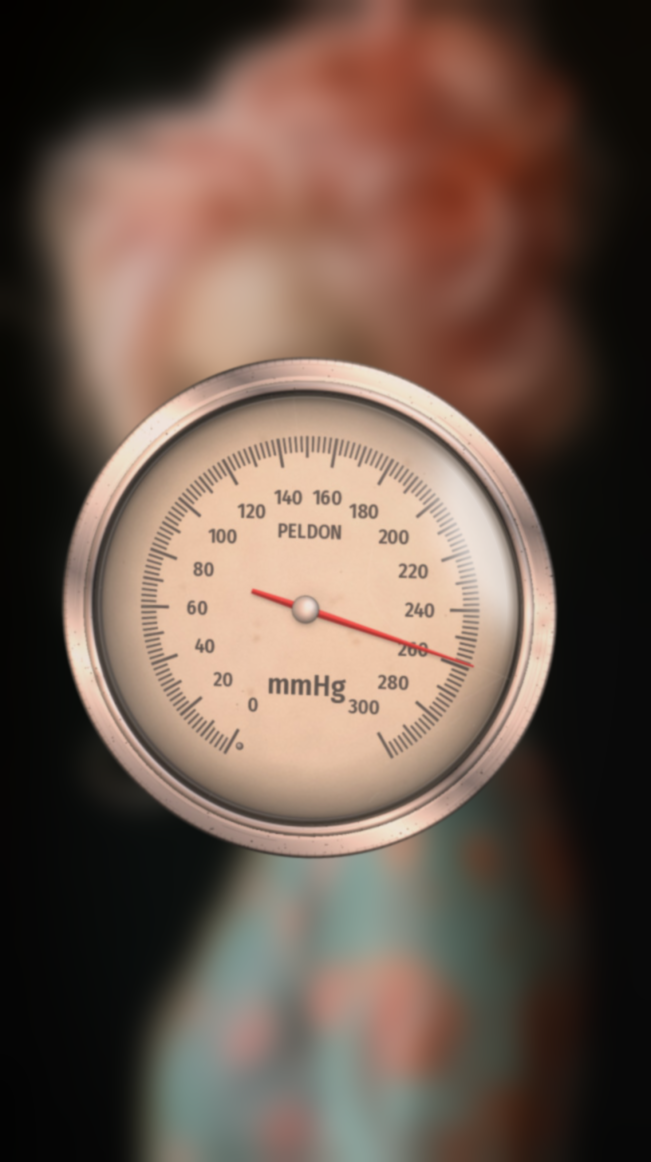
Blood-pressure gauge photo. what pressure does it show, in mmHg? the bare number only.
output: 258
